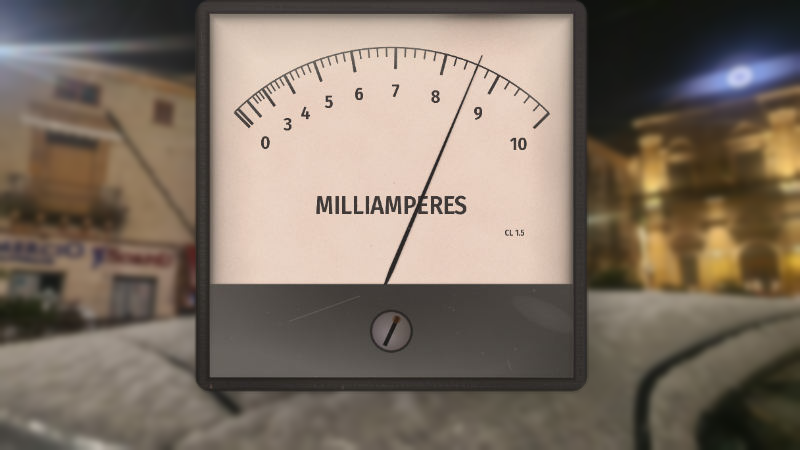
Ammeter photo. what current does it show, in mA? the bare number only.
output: 8.6
